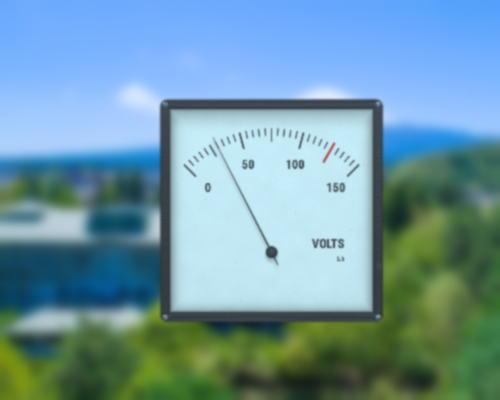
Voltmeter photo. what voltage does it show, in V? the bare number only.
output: 30
